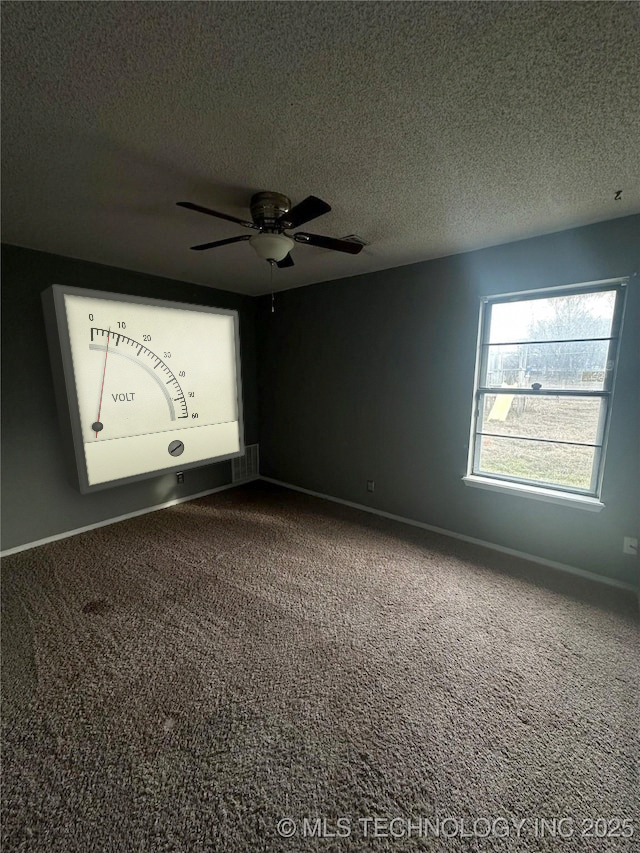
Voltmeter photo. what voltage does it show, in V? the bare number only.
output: 6
